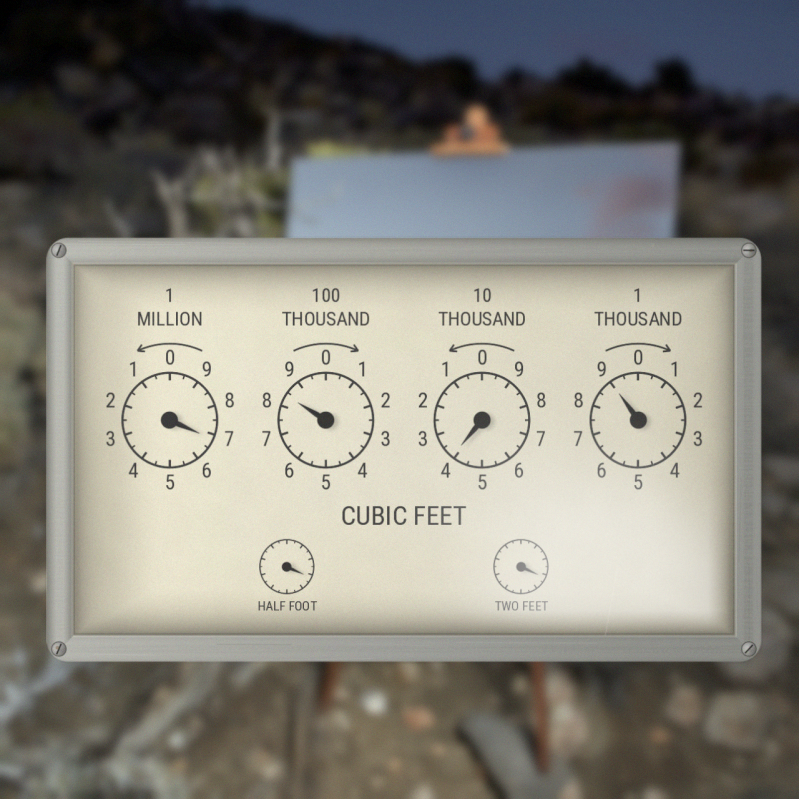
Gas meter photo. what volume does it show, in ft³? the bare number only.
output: 683900
